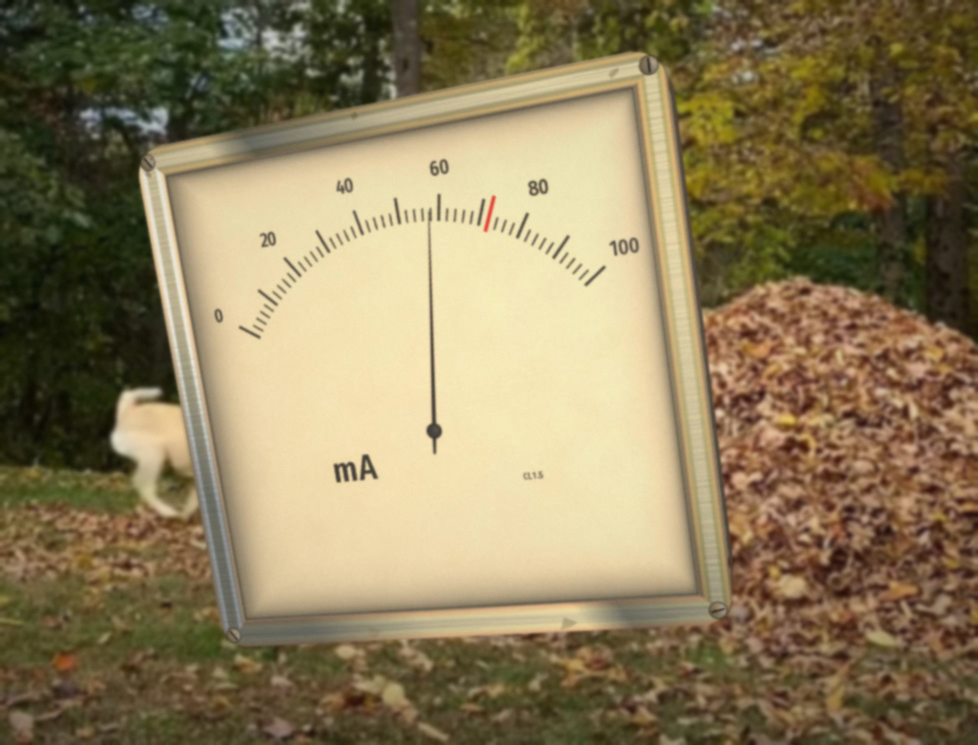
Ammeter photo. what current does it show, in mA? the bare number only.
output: 58
